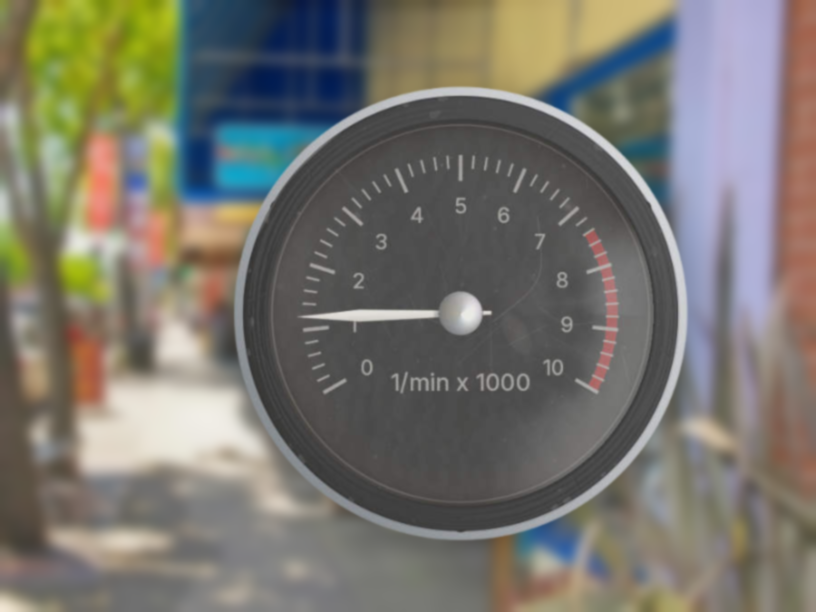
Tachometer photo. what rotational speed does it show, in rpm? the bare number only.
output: 1200
